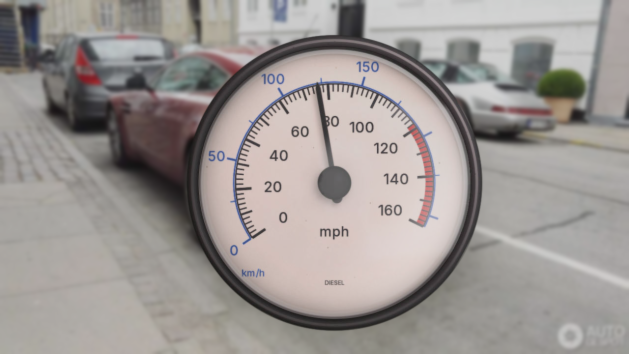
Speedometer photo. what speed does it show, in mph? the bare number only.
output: 76
